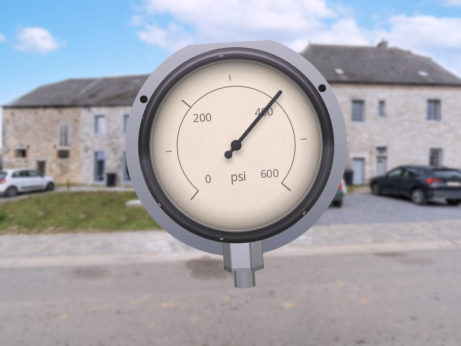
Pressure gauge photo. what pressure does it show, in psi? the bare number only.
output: 400
